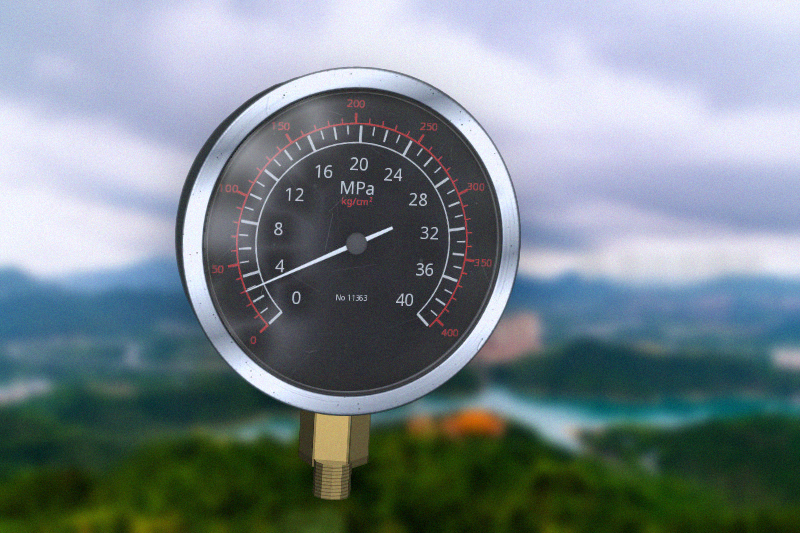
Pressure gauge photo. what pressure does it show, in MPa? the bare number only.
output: 3
